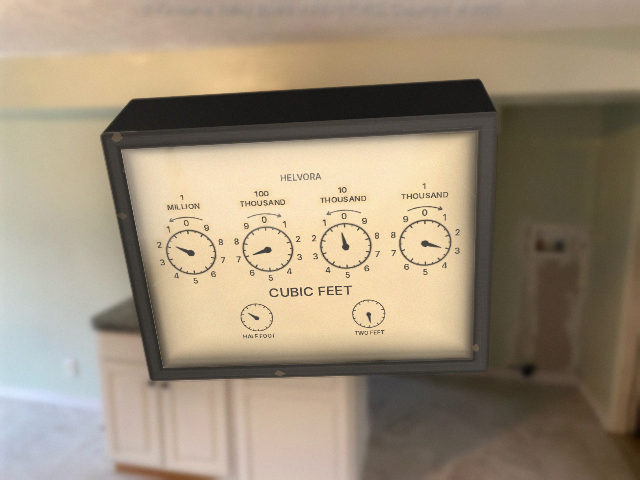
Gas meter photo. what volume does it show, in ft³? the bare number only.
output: 170300
